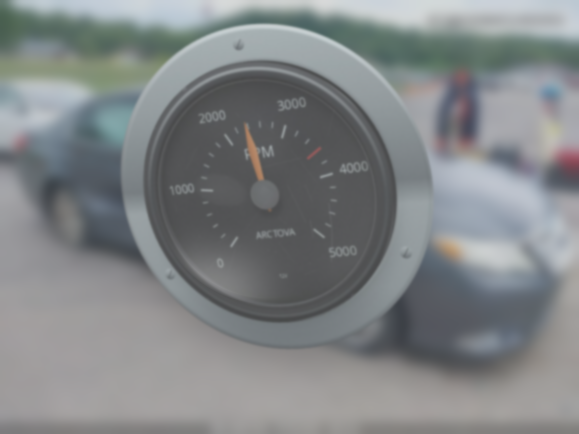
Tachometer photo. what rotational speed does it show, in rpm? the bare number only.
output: 2400
